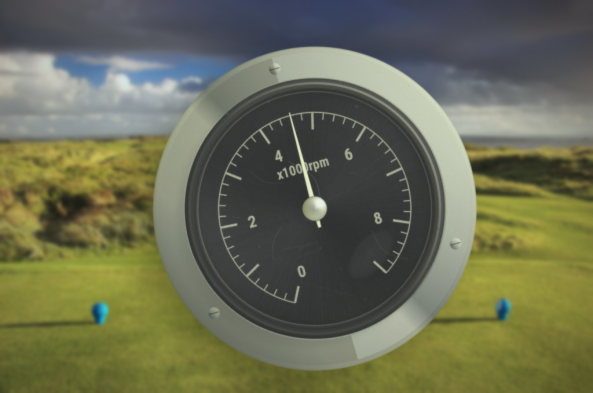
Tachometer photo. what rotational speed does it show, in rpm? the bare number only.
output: 4600
